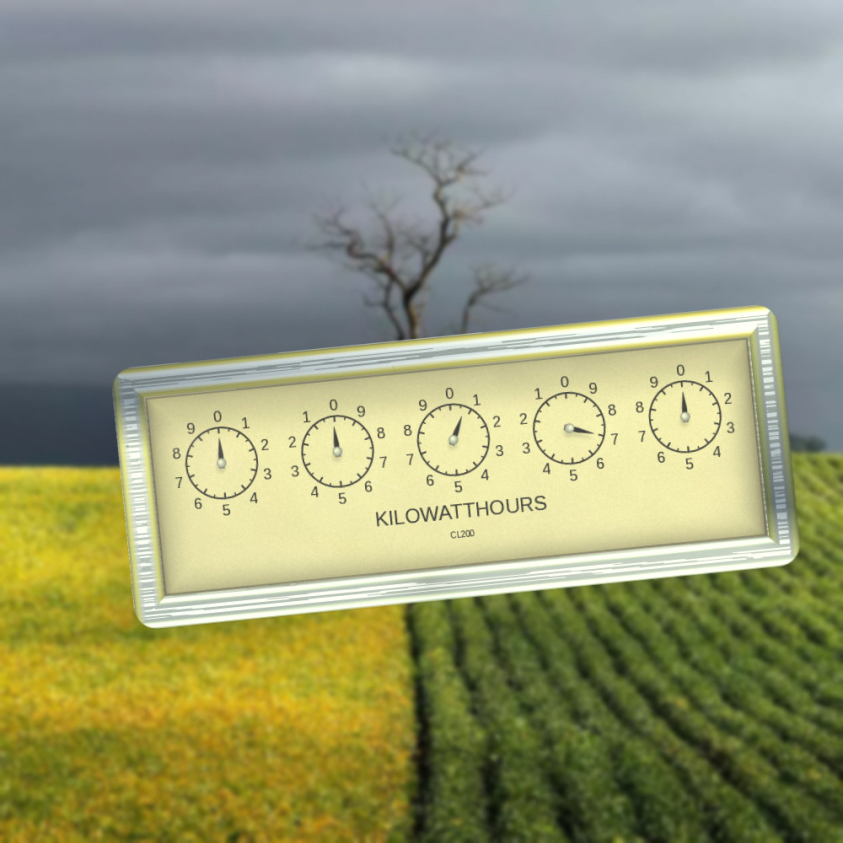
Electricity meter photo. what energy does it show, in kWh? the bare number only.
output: 70
